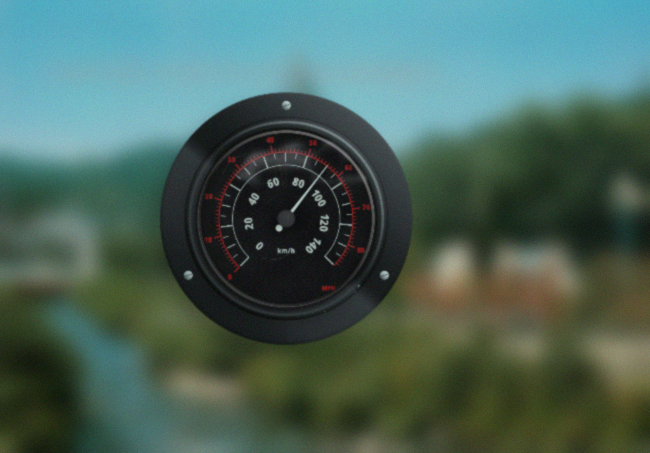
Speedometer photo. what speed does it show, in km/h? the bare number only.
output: 90
